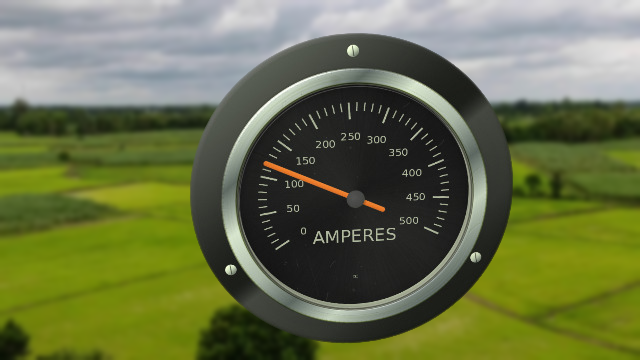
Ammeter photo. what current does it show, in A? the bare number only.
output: 120
